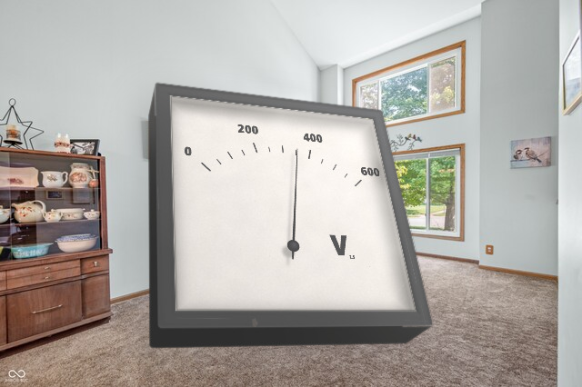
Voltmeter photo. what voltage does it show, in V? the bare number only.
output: 350
